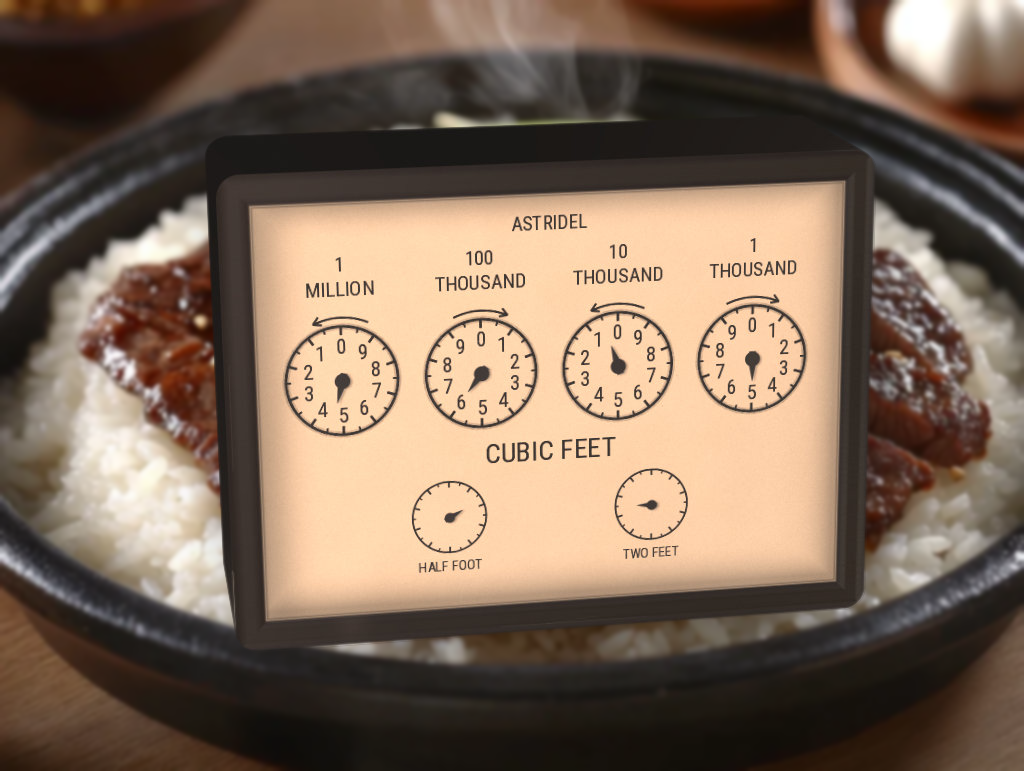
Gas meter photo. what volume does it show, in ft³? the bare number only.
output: 460500
